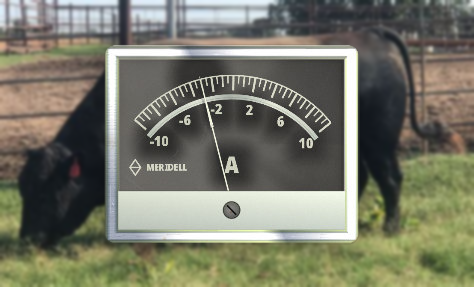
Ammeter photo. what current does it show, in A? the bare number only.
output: -3
